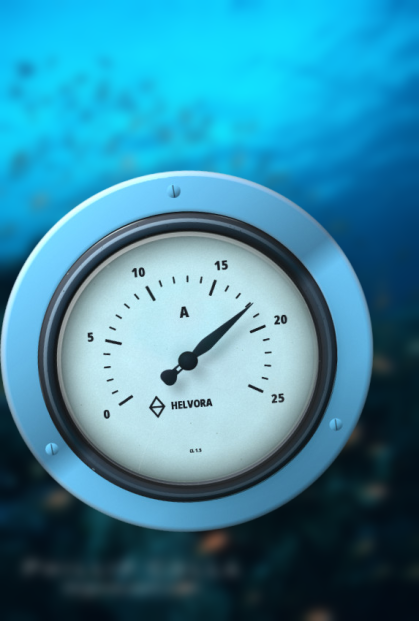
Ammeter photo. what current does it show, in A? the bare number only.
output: 18
